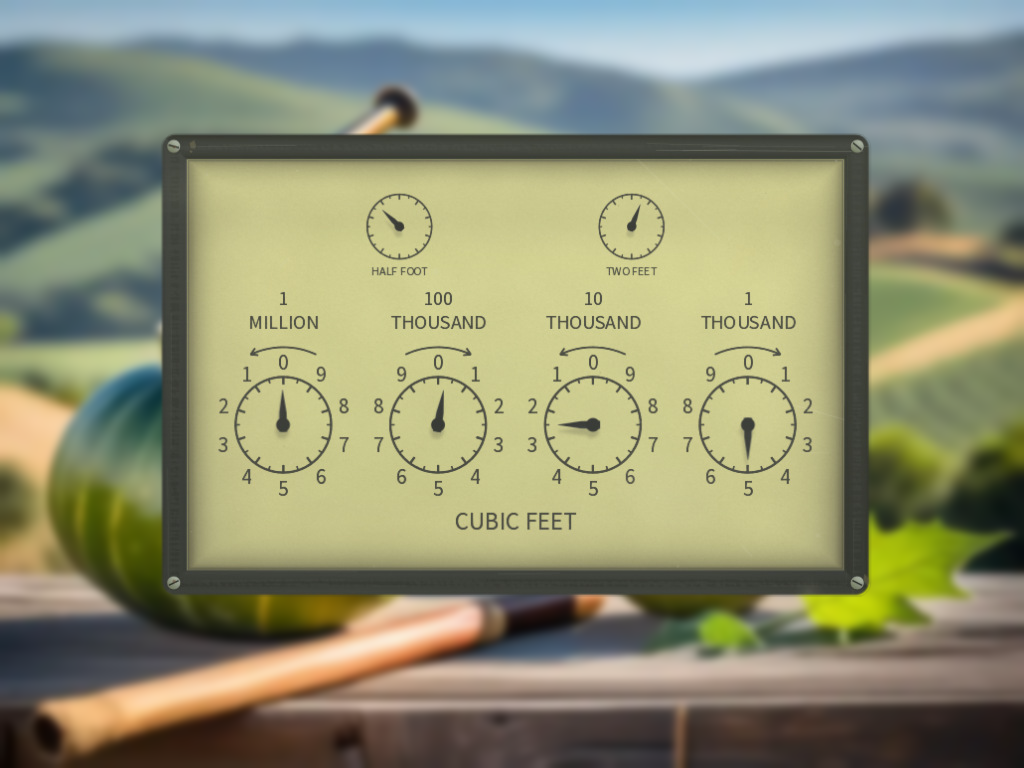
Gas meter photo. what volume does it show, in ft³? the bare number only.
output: 2500
